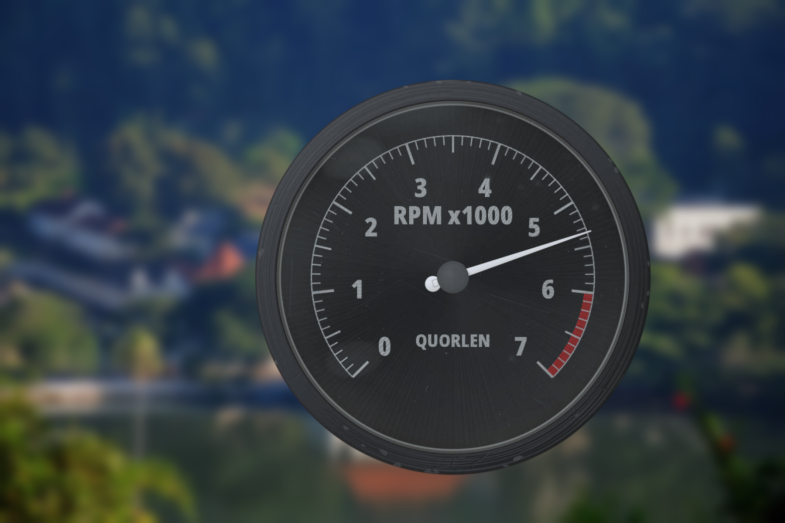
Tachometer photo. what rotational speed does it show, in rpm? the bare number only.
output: 5350
